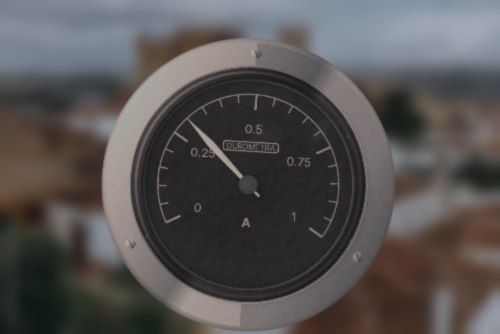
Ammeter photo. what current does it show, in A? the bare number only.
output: 0.3
